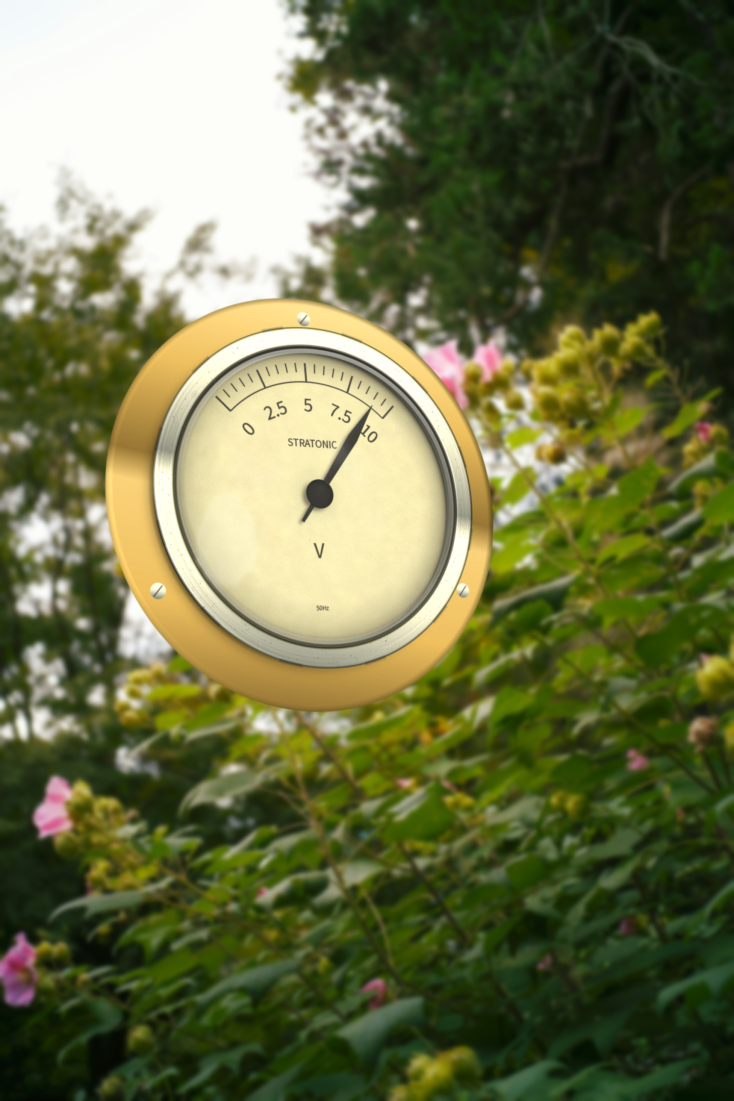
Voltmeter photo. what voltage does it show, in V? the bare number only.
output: 9
